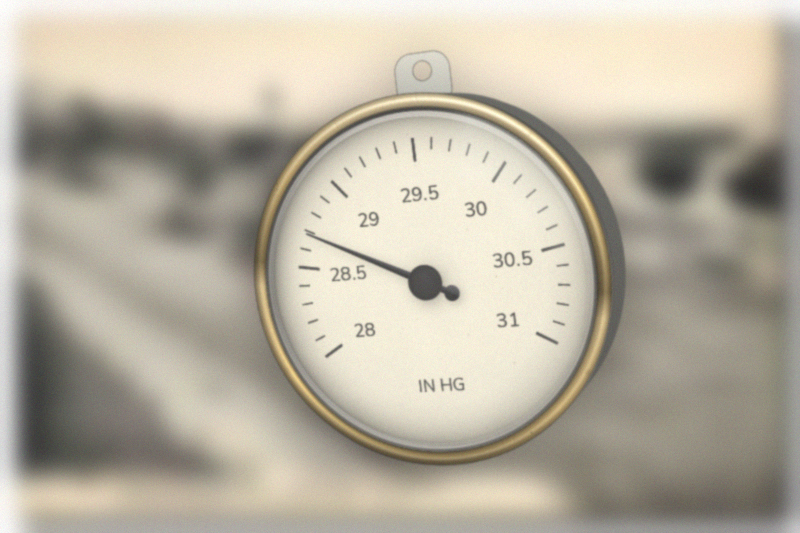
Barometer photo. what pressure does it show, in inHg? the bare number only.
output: 28.7
